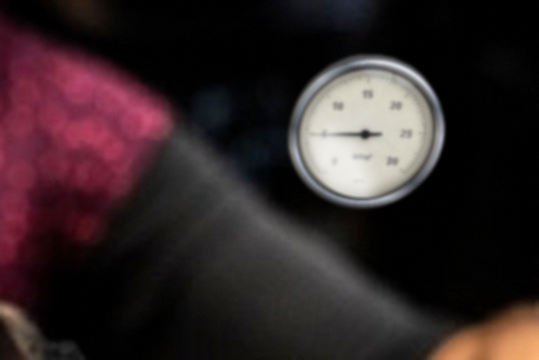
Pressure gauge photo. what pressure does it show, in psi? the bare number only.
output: 5
